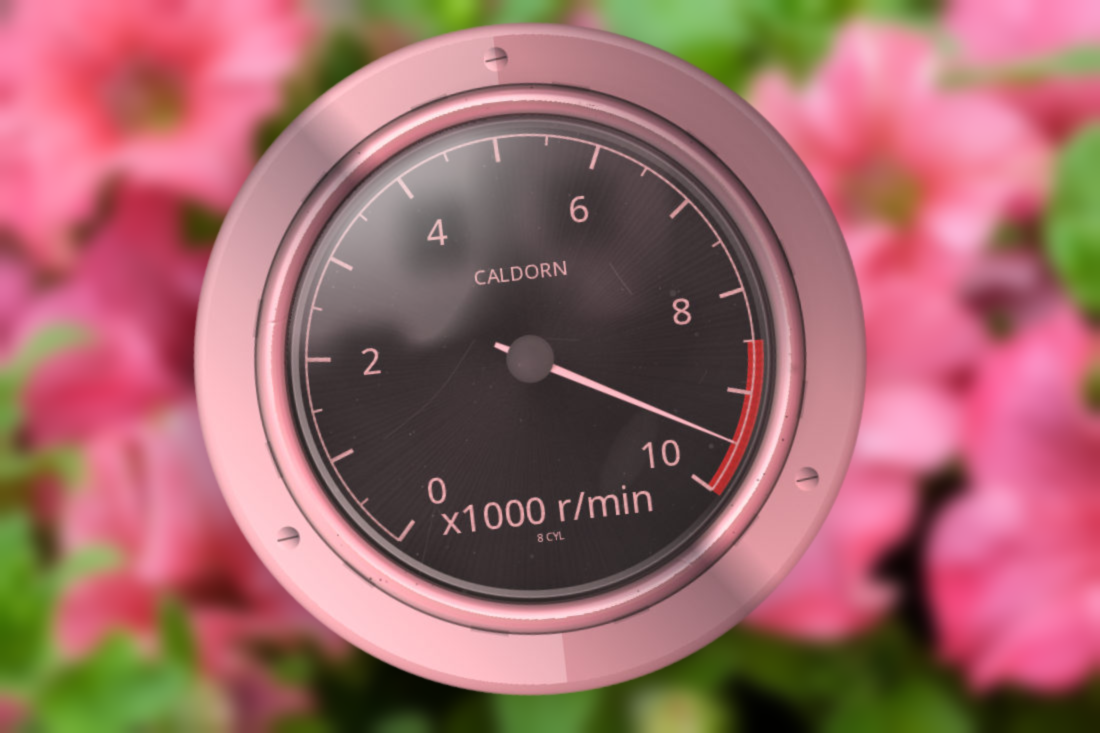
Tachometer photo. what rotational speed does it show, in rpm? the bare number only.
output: 9500
